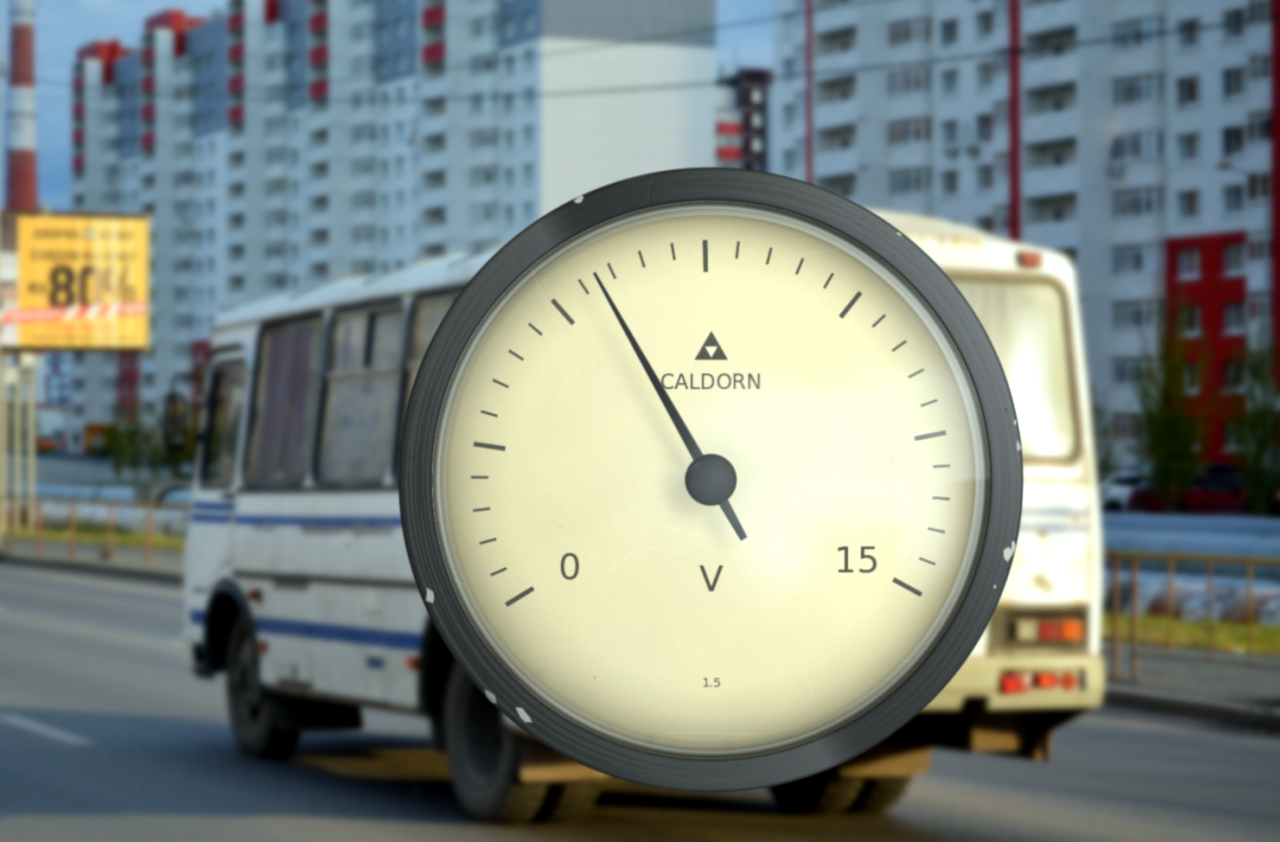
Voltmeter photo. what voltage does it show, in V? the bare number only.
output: 5.75
